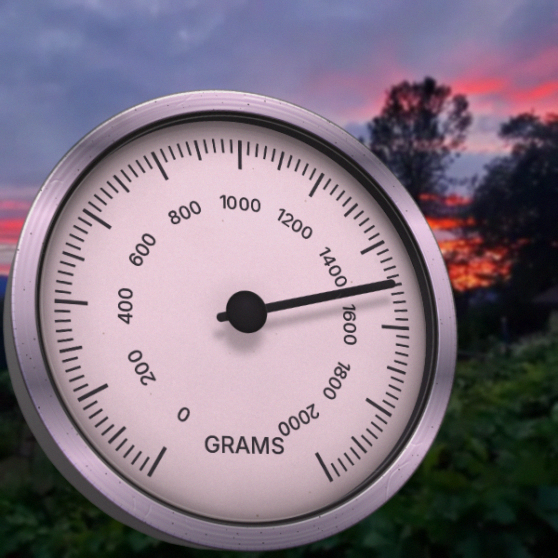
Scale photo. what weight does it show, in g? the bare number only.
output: 1500
